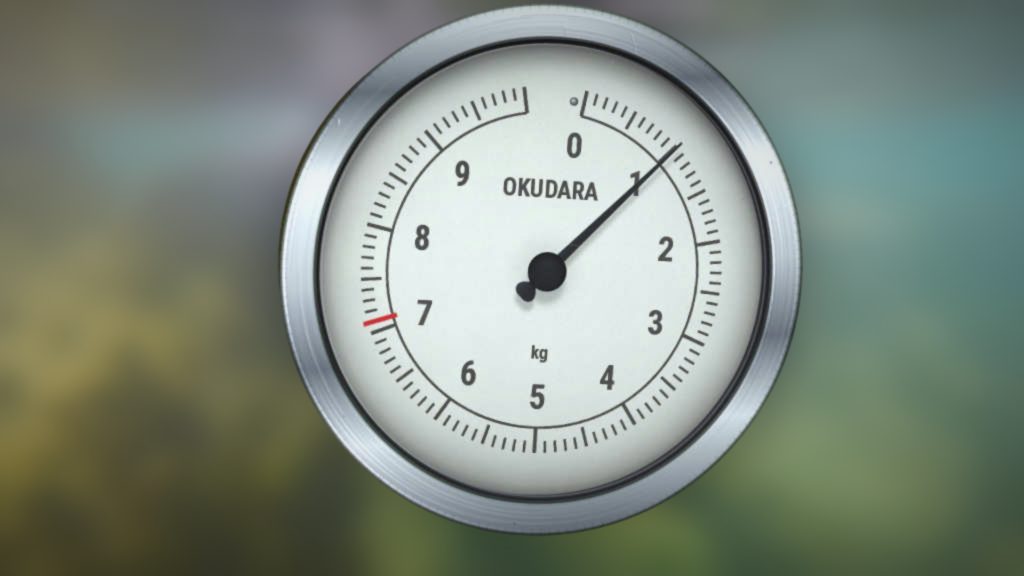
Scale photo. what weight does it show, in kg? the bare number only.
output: 1
